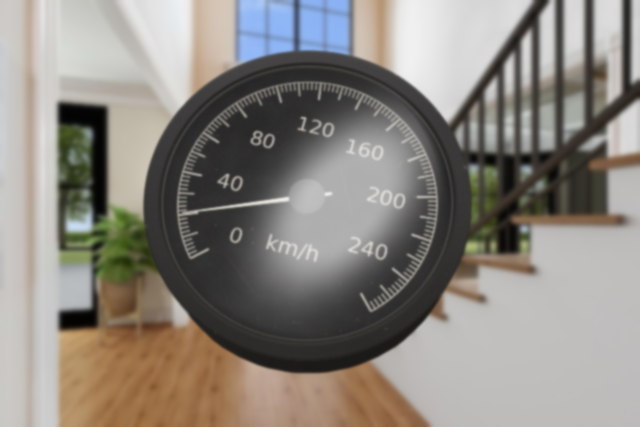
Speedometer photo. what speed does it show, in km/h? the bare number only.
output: 20
